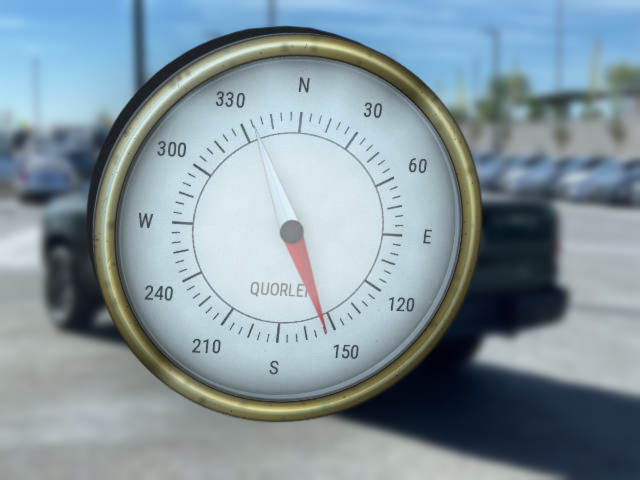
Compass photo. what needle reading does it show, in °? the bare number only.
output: 155
